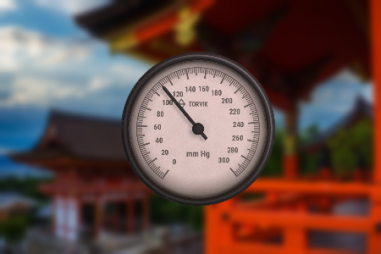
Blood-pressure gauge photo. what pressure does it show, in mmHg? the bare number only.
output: 110
